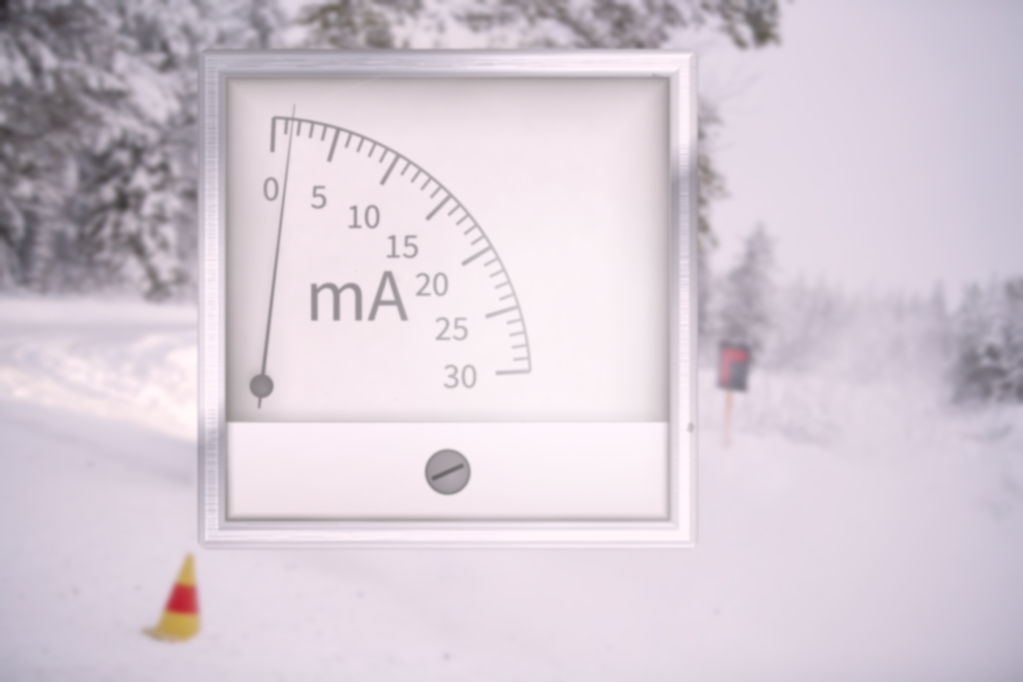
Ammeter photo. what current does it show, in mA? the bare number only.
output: 1.5
